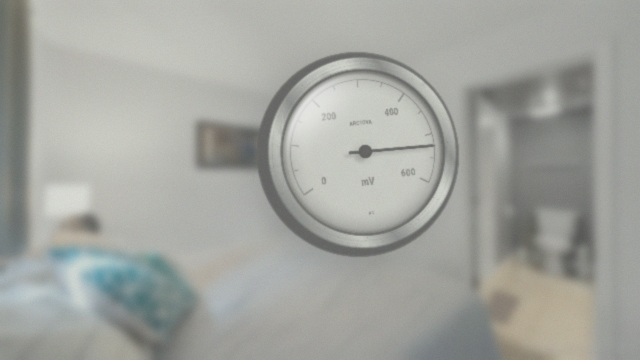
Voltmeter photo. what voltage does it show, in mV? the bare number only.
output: 525
